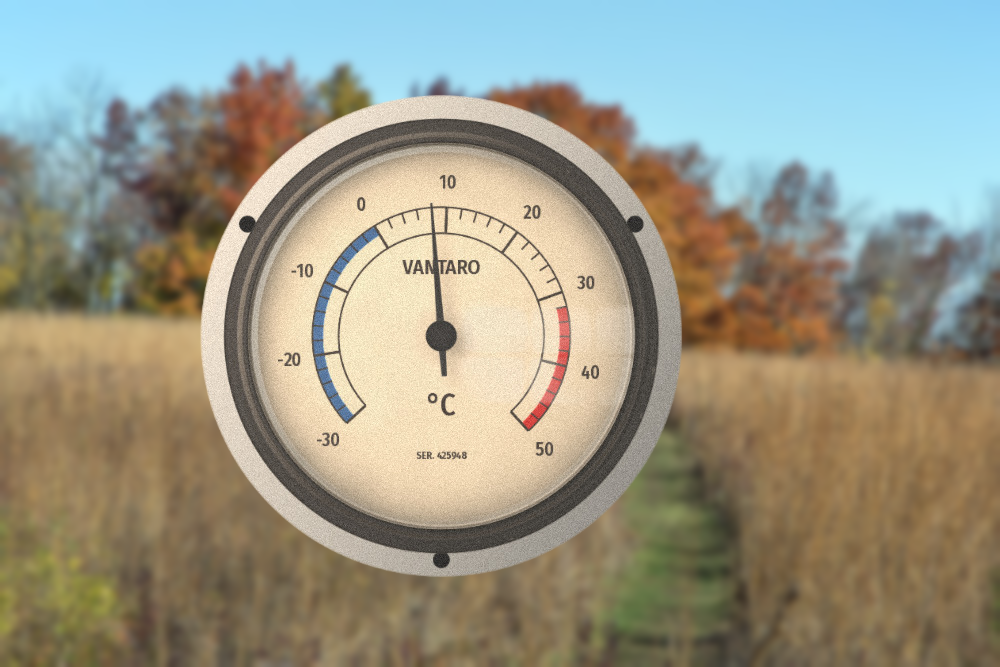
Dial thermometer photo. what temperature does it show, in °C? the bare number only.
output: 8
